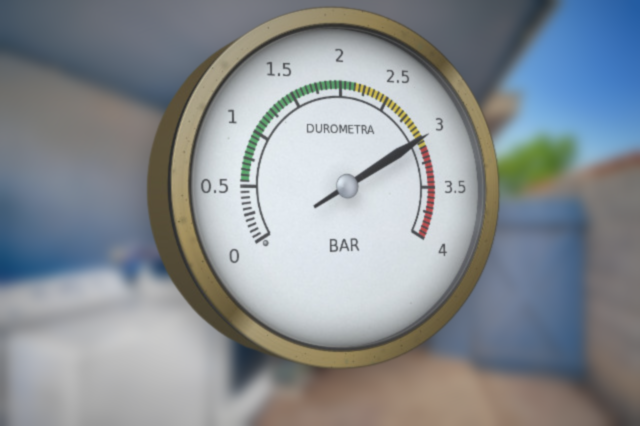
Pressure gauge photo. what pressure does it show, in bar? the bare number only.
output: 3
